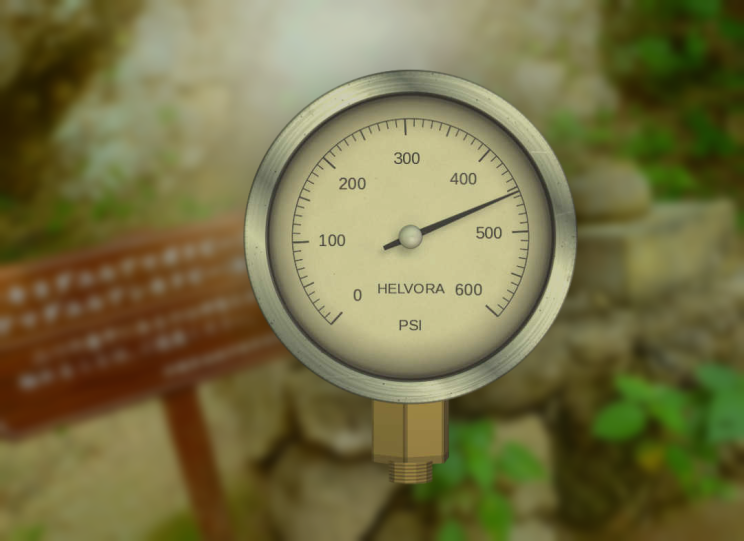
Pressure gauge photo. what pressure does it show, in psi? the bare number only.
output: 455
